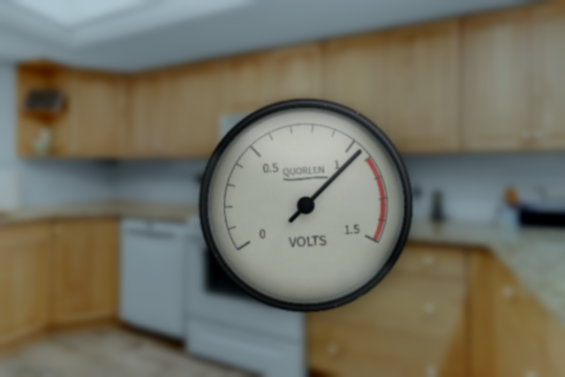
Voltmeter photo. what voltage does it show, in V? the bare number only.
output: 1.05
